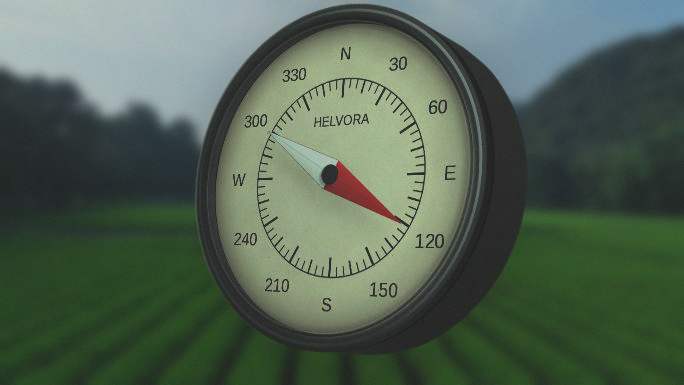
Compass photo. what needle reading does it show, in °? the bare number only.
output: 120
